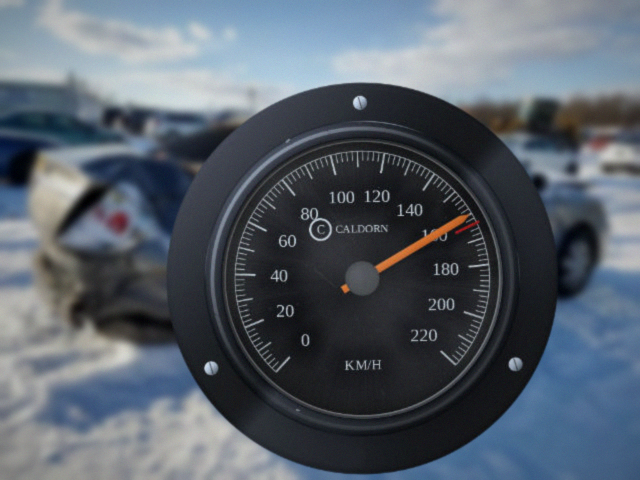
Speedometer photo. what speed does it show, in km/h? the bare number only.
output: 160
